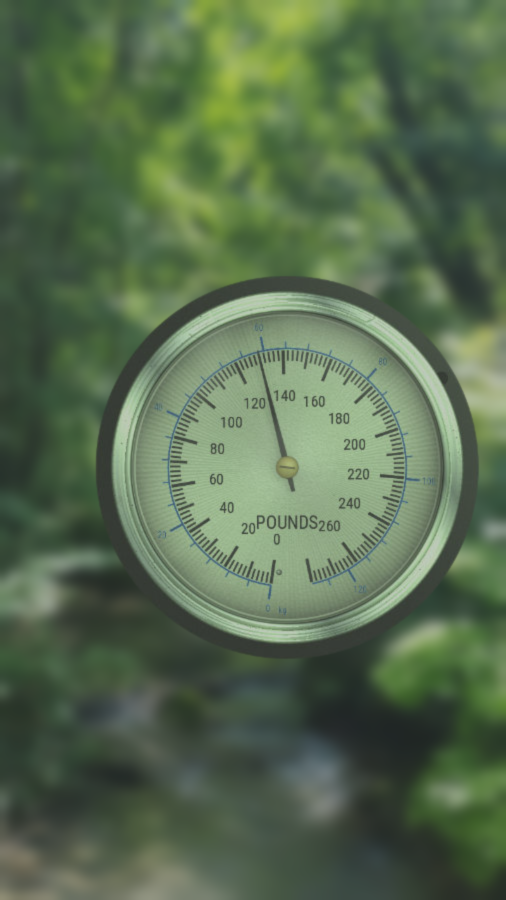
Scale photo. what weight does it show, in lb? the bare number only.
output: 130
